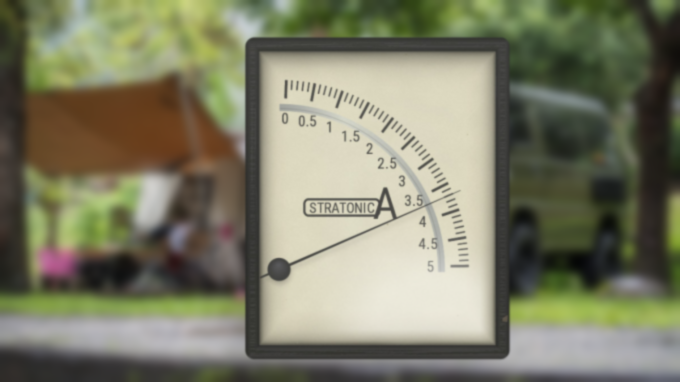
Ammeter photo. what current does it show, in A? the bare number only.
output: 3.7
